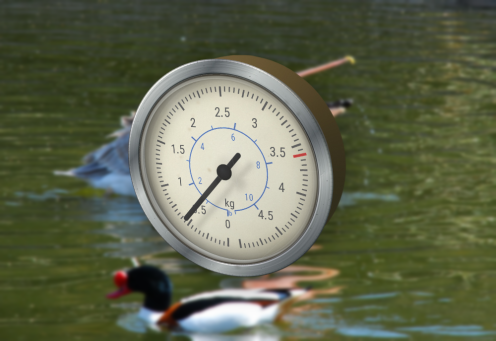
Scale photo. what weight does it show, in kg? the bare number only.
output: 0.55
